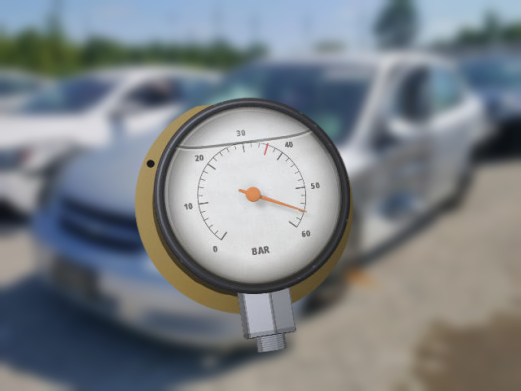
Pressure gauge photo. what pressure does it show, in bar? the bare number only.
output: 56
